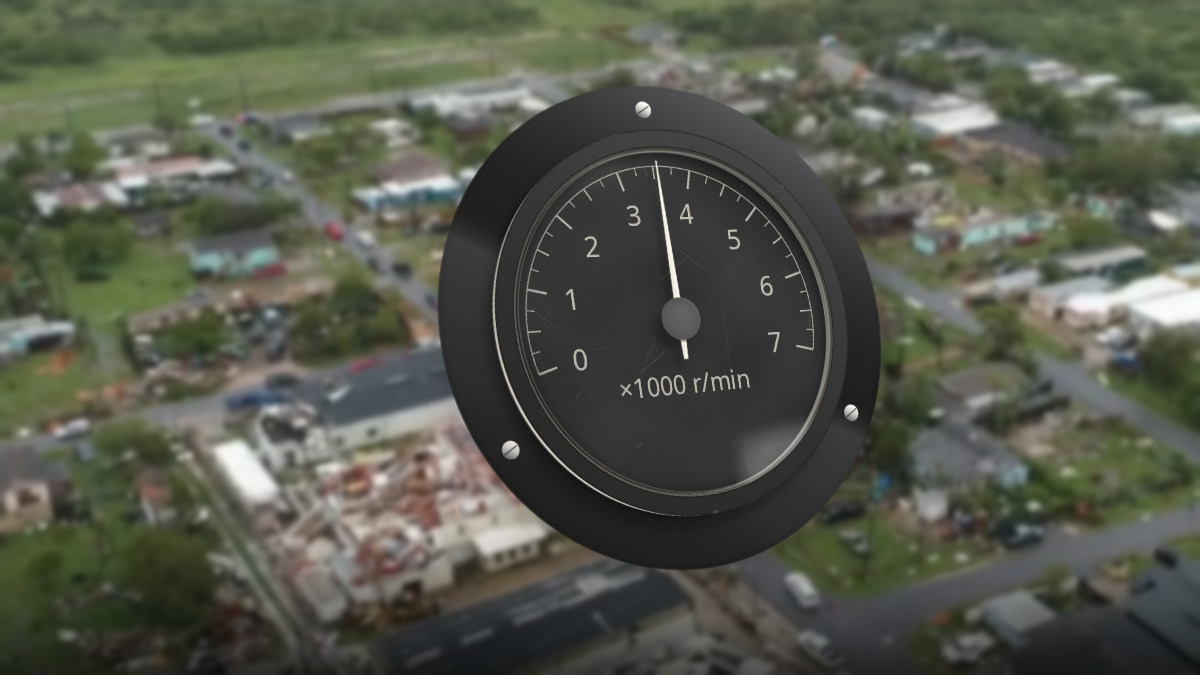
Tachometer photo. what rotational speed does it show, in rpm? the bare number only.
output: 3500
